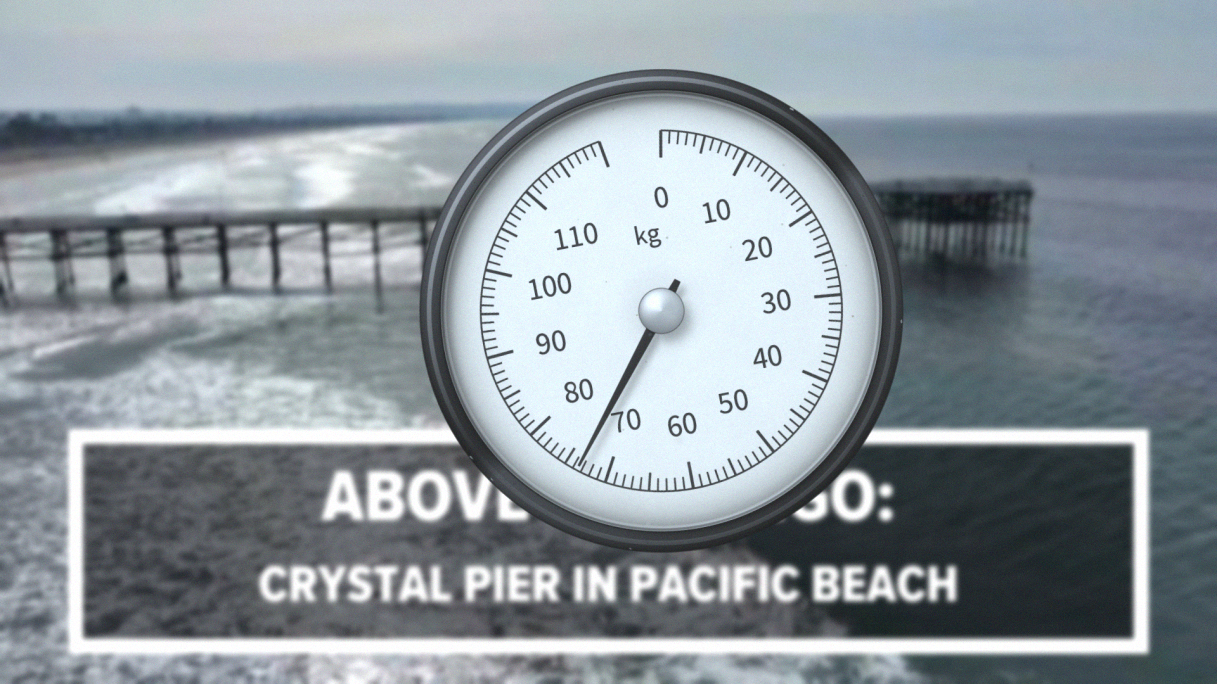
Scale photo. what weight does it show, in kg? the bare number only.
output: 73.5
